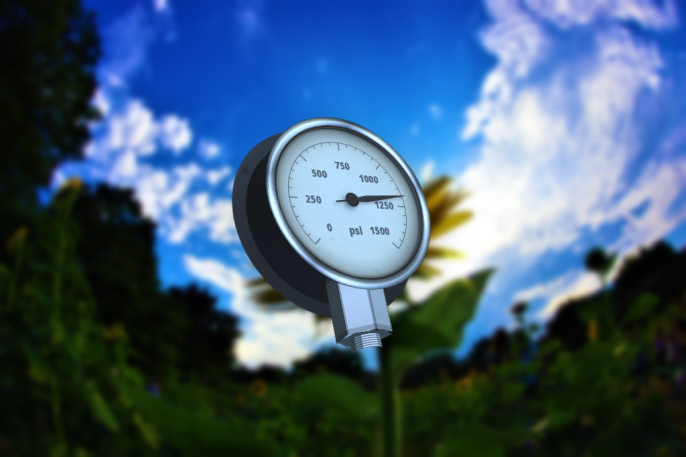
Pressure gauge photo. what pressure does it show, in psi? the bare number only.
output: 1200
